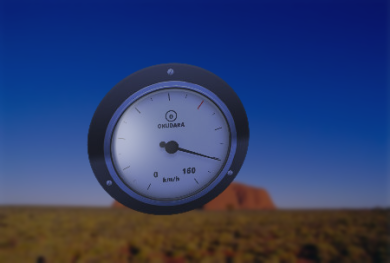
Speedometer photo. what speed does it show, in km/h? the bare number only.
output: 140
